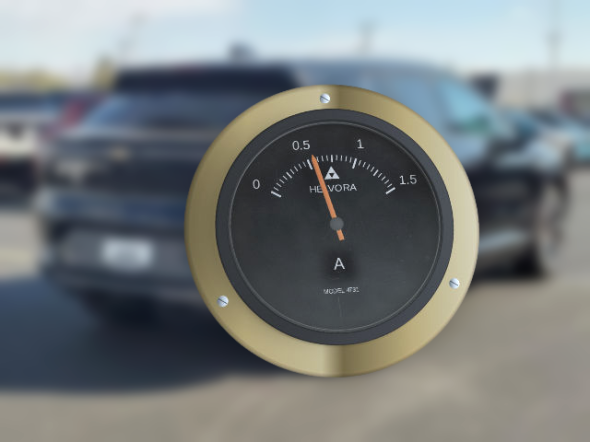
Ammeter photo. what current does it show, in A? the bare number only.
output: 0.55
